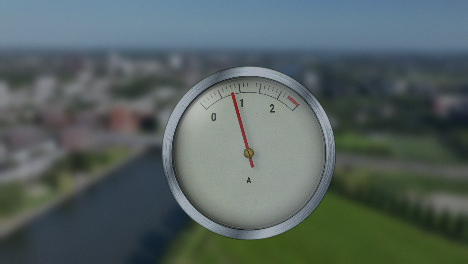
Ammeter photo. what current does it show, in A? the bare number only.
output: 0.8
